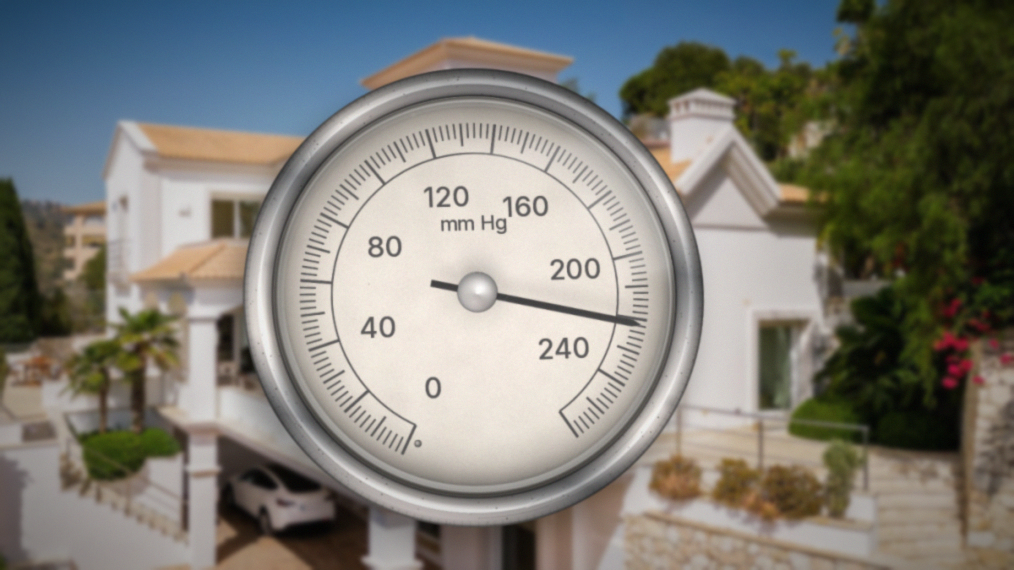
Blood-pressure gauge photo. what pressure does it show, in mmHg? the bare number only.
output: 222
